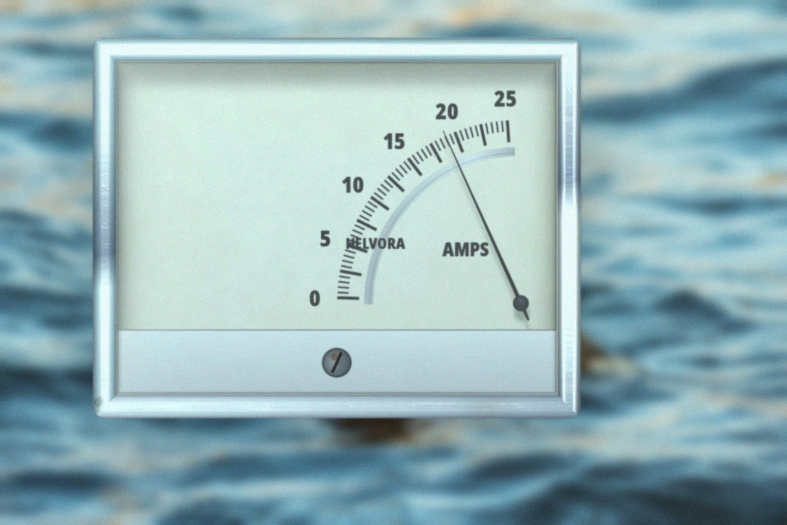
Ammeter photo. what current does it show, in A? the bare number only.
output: 19
